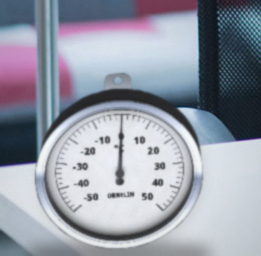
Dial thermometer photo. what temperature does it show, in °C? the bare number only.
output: 0
